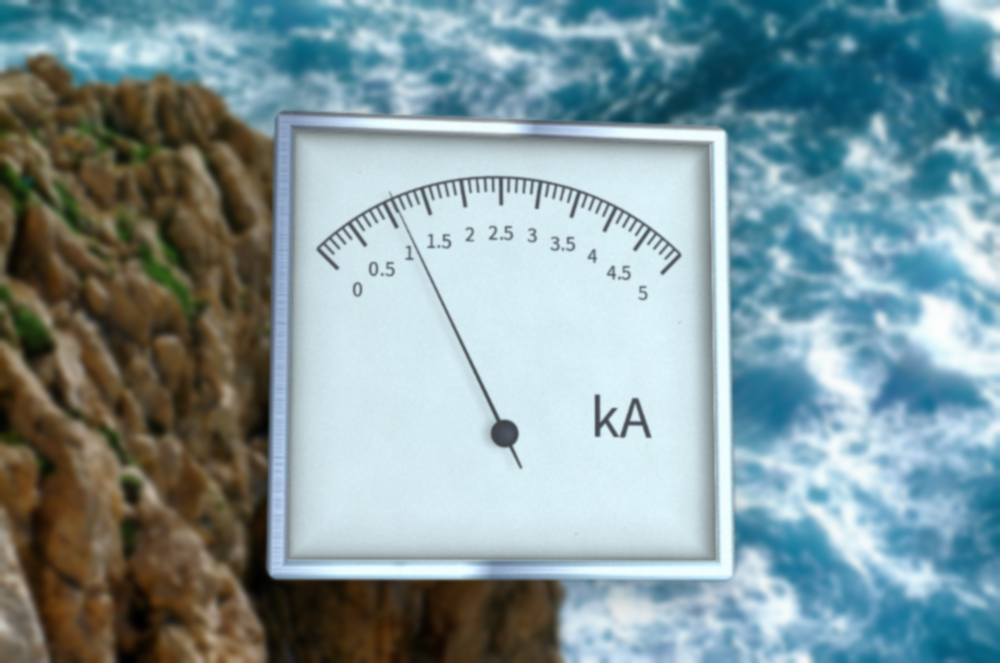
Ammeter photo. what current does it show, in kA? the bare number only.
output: 1.1
